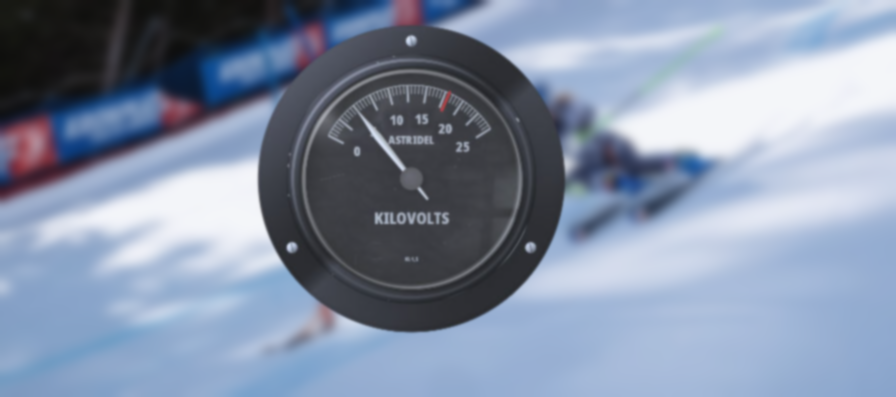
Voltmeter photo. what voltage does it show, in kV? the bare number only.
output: 5
